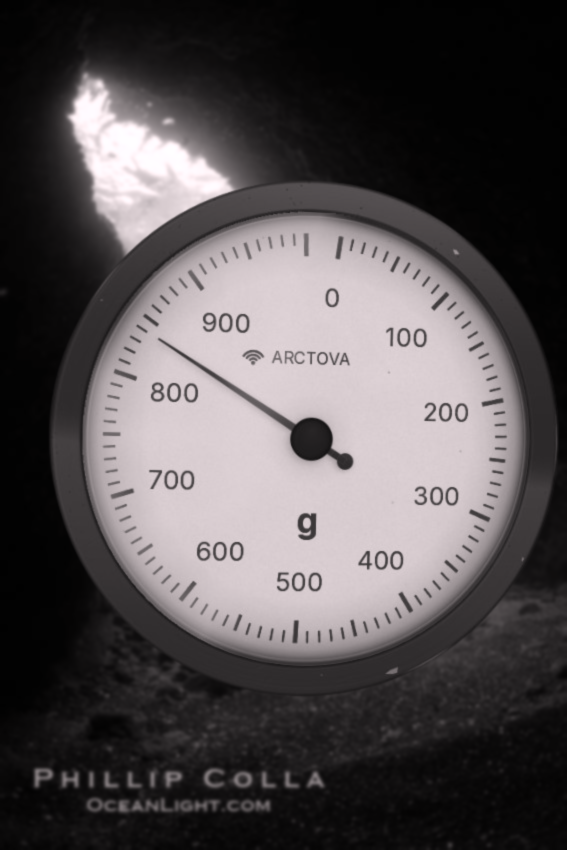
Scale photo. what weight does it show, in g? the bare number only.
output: 840
